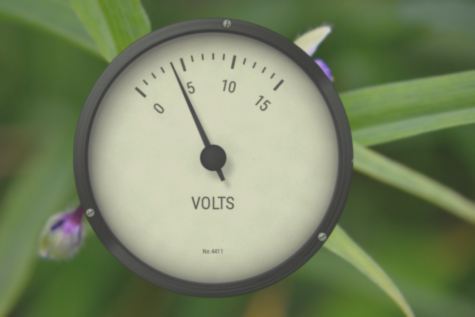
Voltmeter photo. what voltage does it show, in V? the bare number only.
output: 4
